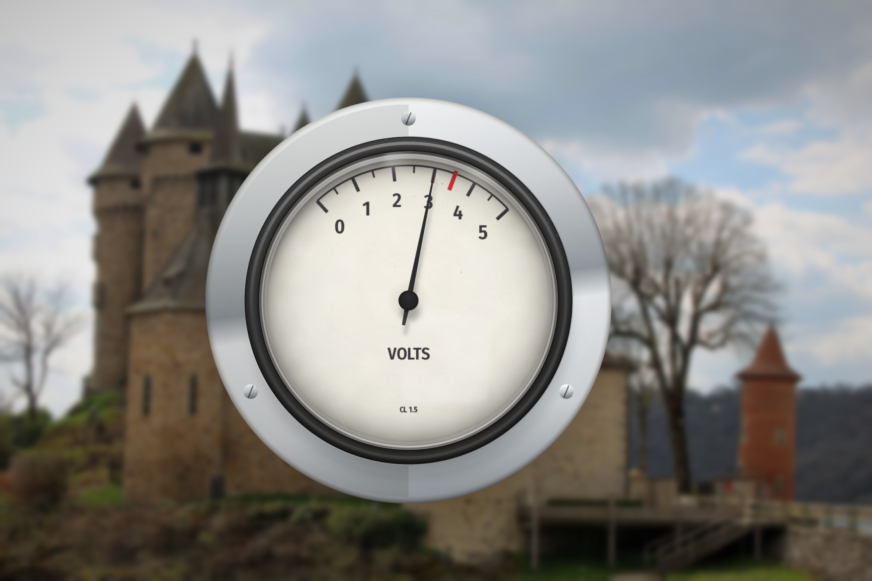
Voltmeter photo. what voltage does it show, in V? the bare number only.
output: 3
